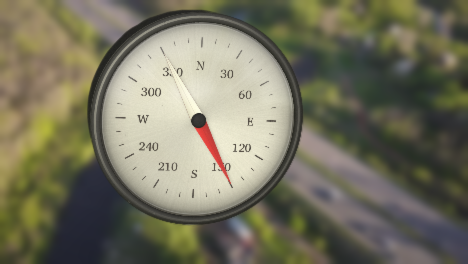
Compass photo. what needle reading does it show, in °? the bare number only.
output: 150
